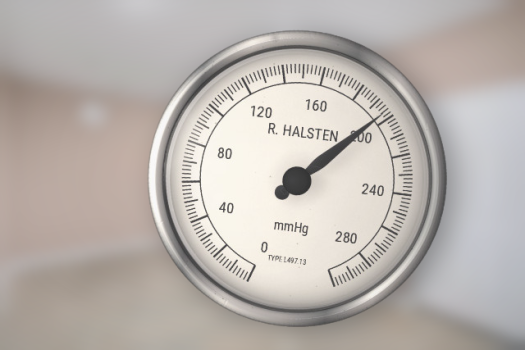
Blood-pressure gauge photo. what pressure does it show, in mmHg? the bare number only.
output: 196
